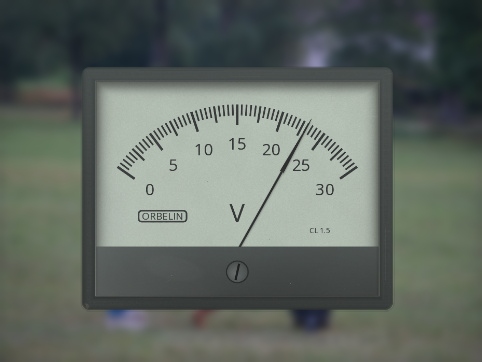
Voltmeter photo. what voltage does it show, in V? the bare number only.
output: 23
